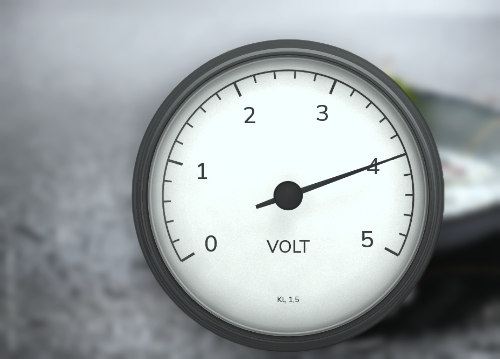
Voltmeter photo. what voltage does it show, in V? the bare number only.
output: 4
